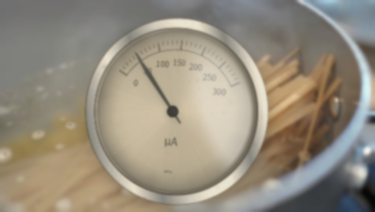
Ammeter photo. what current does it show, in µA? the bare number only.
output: 50
